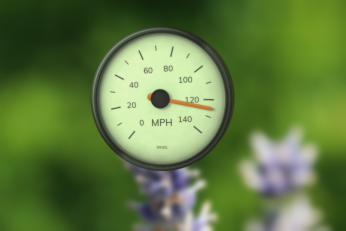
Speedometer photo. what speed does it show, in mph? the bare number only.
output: 125
